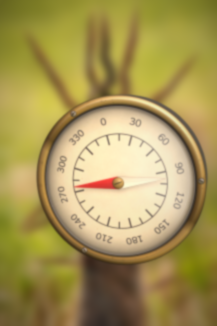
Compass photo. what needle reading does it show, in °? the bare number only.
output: 277.5
